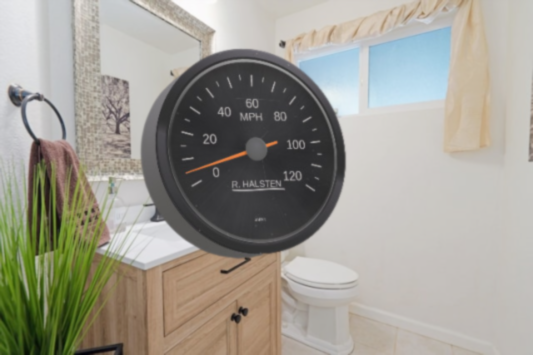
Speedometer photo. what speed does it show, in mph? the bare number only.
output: 5
